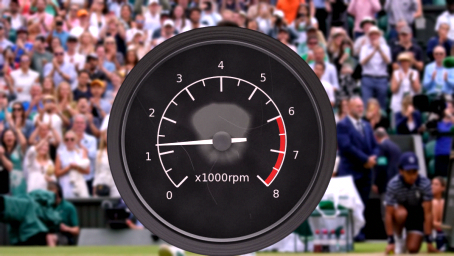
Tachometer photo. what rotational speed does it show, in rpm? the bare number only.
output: 1250
